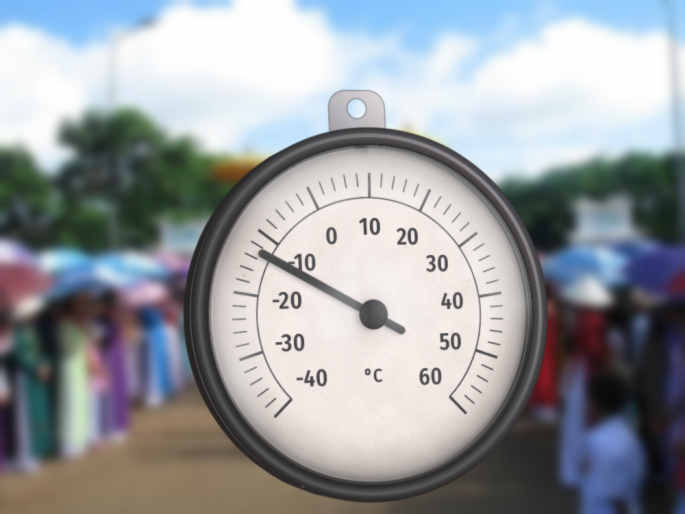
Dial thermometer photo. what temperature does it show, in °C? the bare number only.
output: -13
